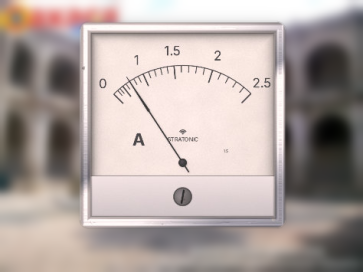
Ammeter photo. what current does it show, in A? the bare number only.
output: 0.7
